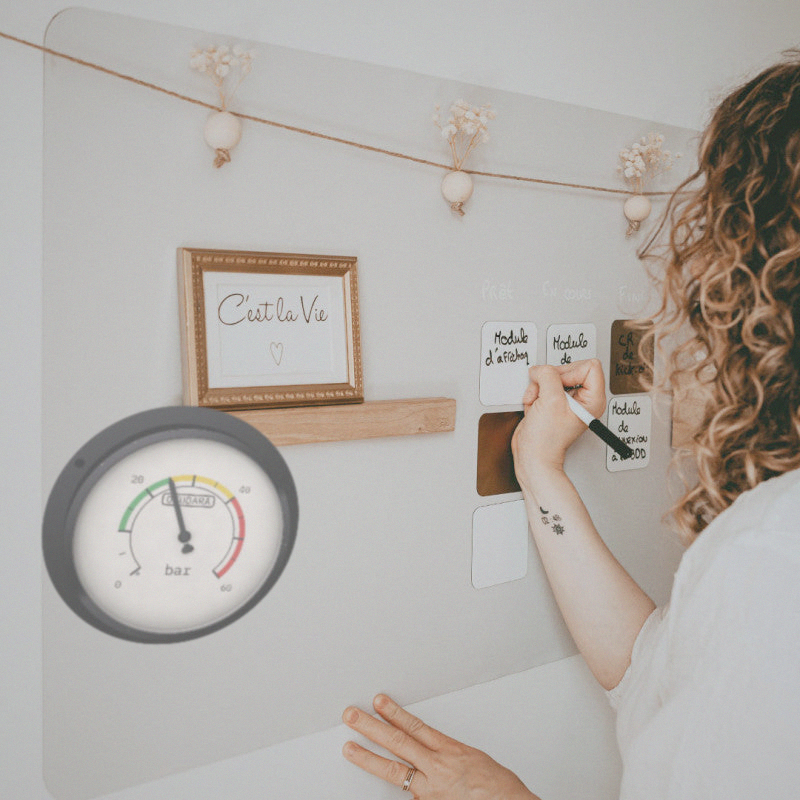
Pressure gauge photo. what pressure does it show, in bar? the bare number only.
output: 25
